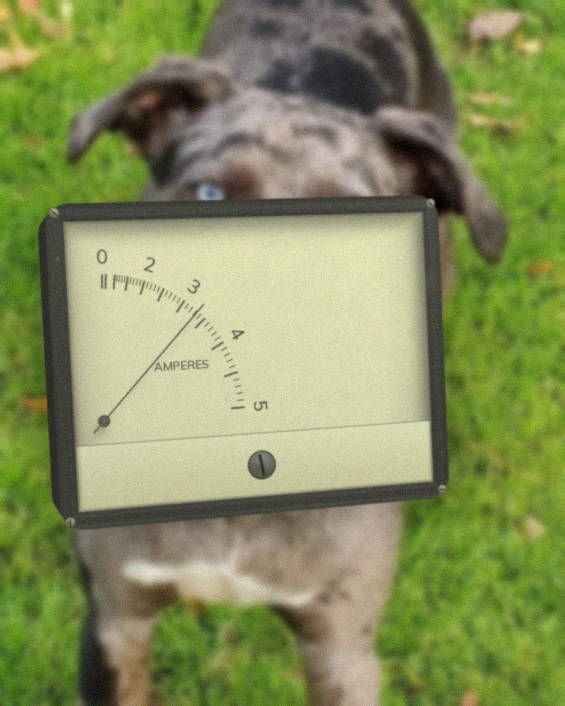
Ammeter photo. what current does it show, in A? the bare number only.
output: 3.3
